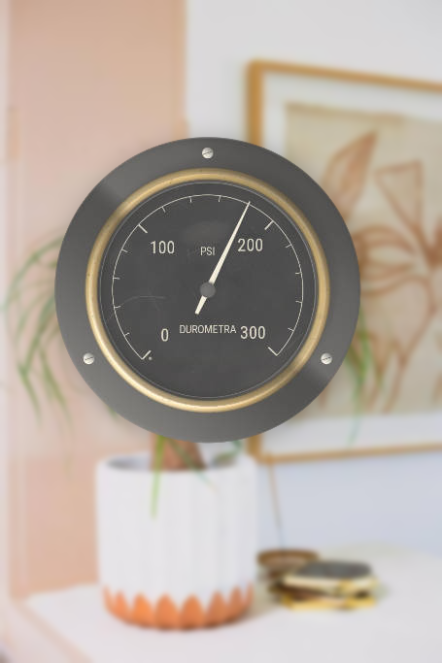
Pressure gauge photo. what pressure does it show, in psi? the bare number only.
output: 180
